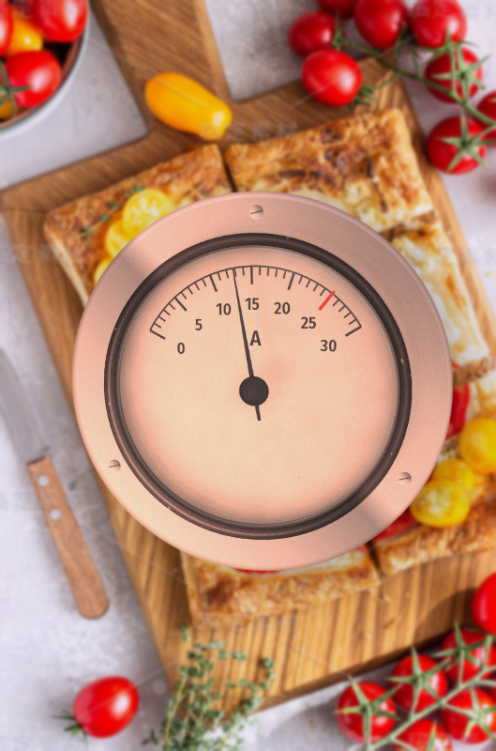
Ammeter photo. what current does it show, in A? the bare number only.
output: 13
